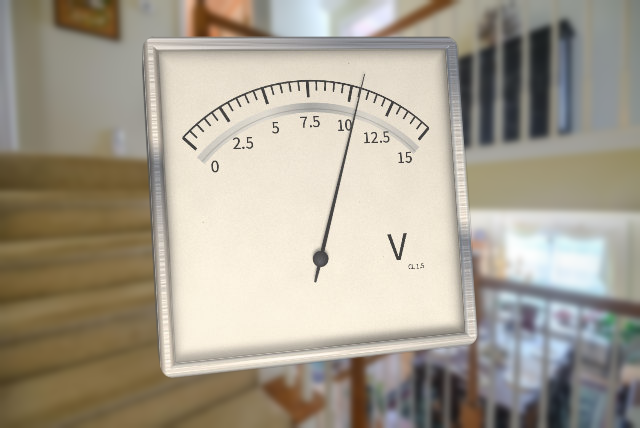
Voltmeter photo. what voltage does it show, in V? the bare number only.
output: 10.5
